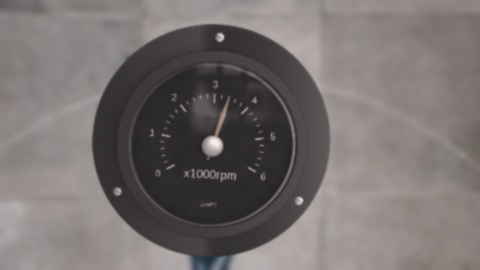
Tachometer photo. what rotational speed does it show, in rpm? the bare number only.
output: 3400
